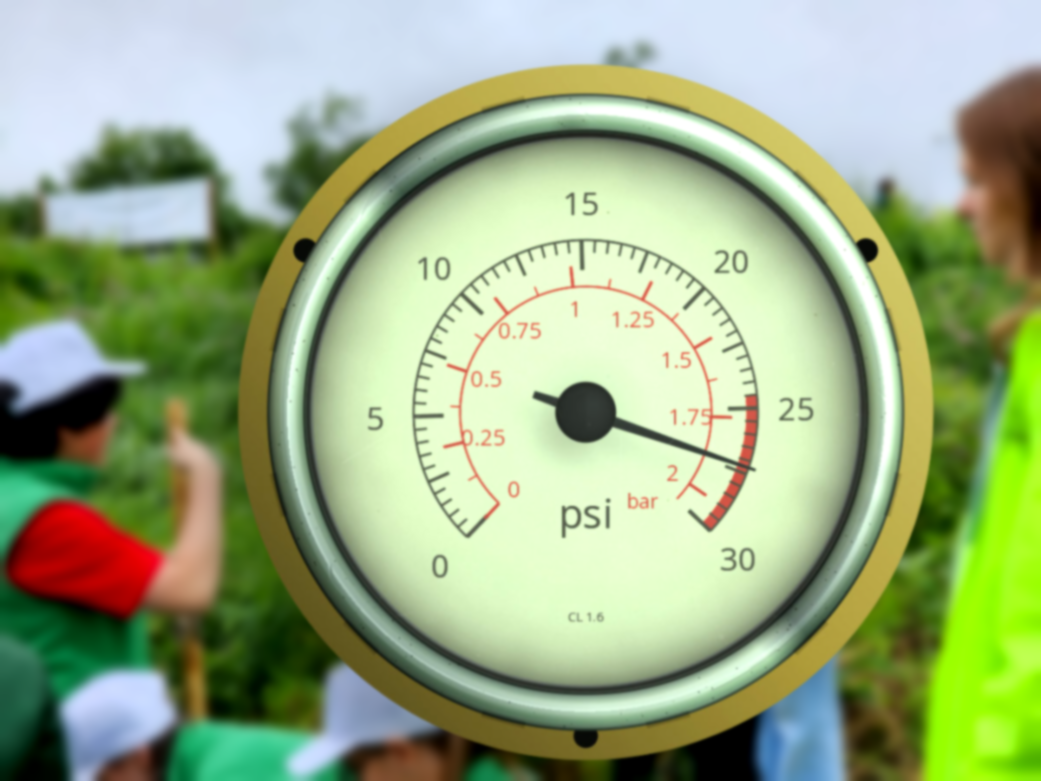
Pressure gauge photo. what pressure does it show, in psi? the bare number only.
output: 27.25
